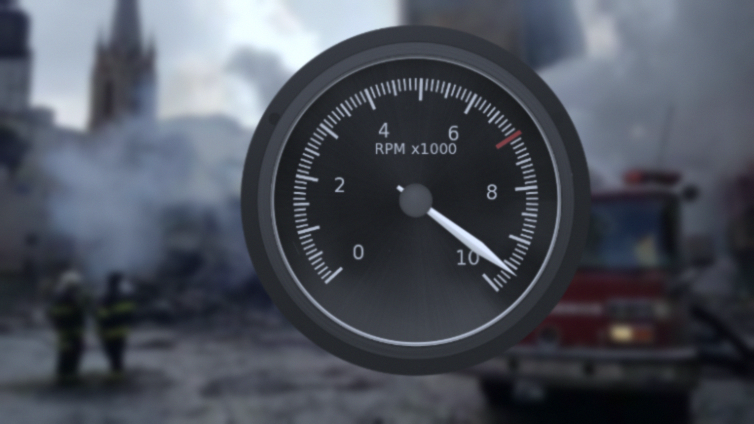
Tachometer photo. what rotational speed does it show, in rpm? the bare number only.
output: 9600
